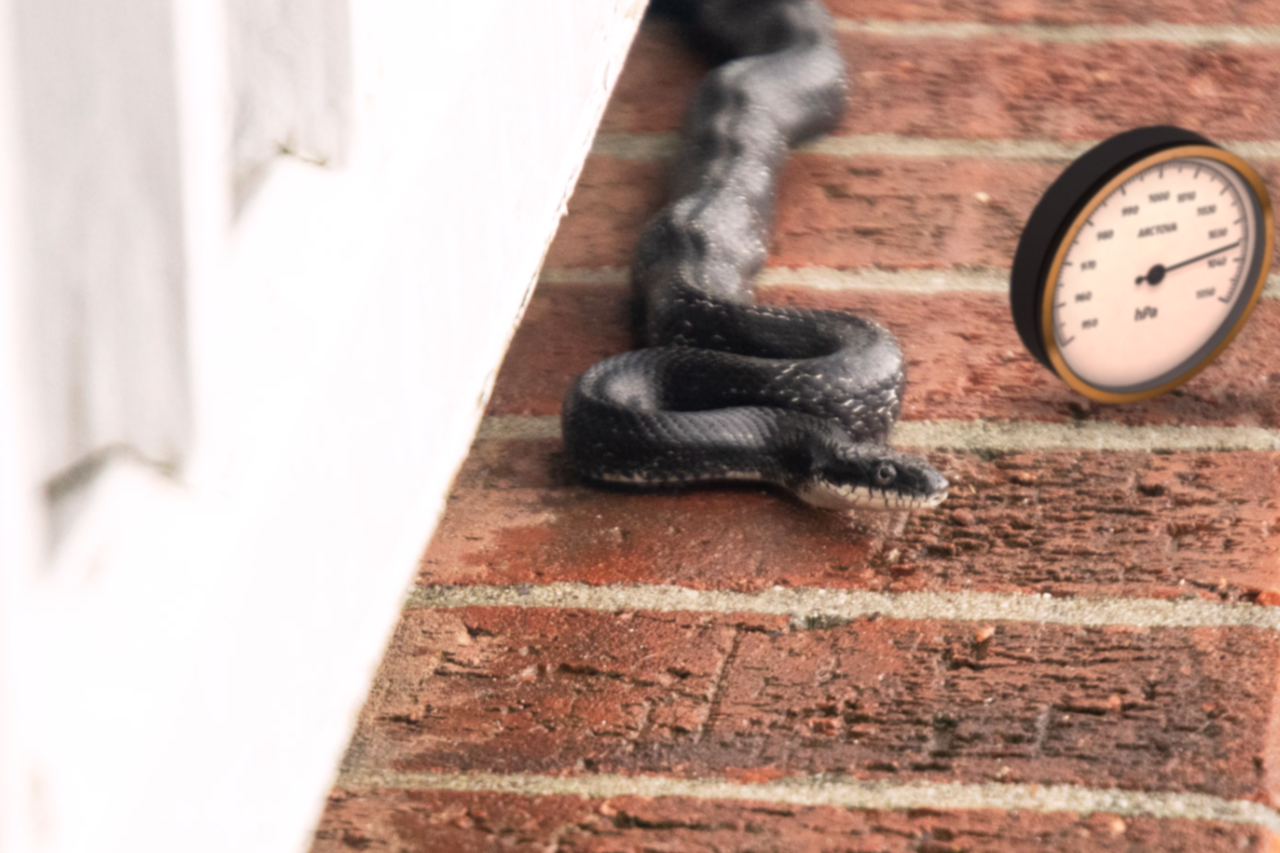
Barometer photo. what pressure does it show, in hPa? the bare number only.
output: 1035
